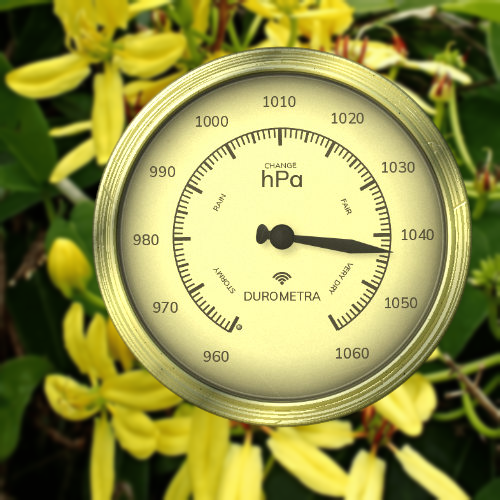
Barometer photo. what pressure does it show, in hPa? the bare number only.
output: 1043
